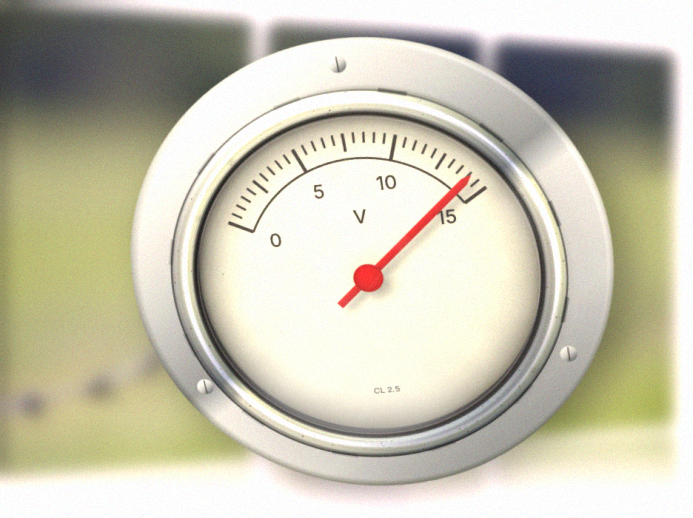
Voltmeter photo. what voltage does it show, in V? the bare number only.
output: 14
